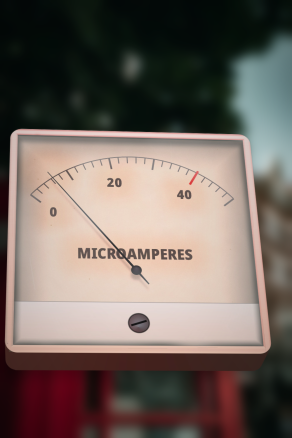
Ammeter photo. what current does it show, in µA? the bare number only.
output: 6
